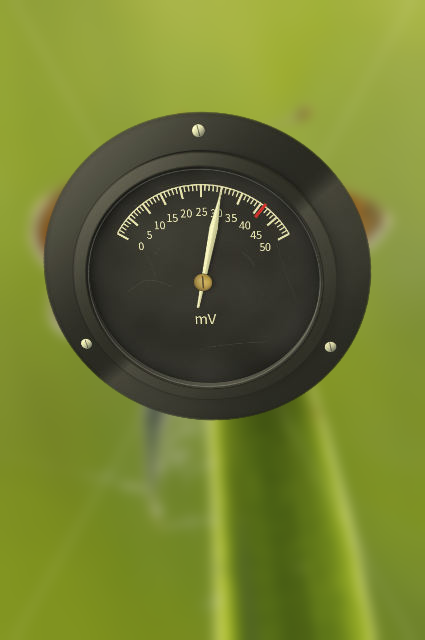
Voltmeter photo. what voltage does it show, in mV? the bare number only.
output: 30
